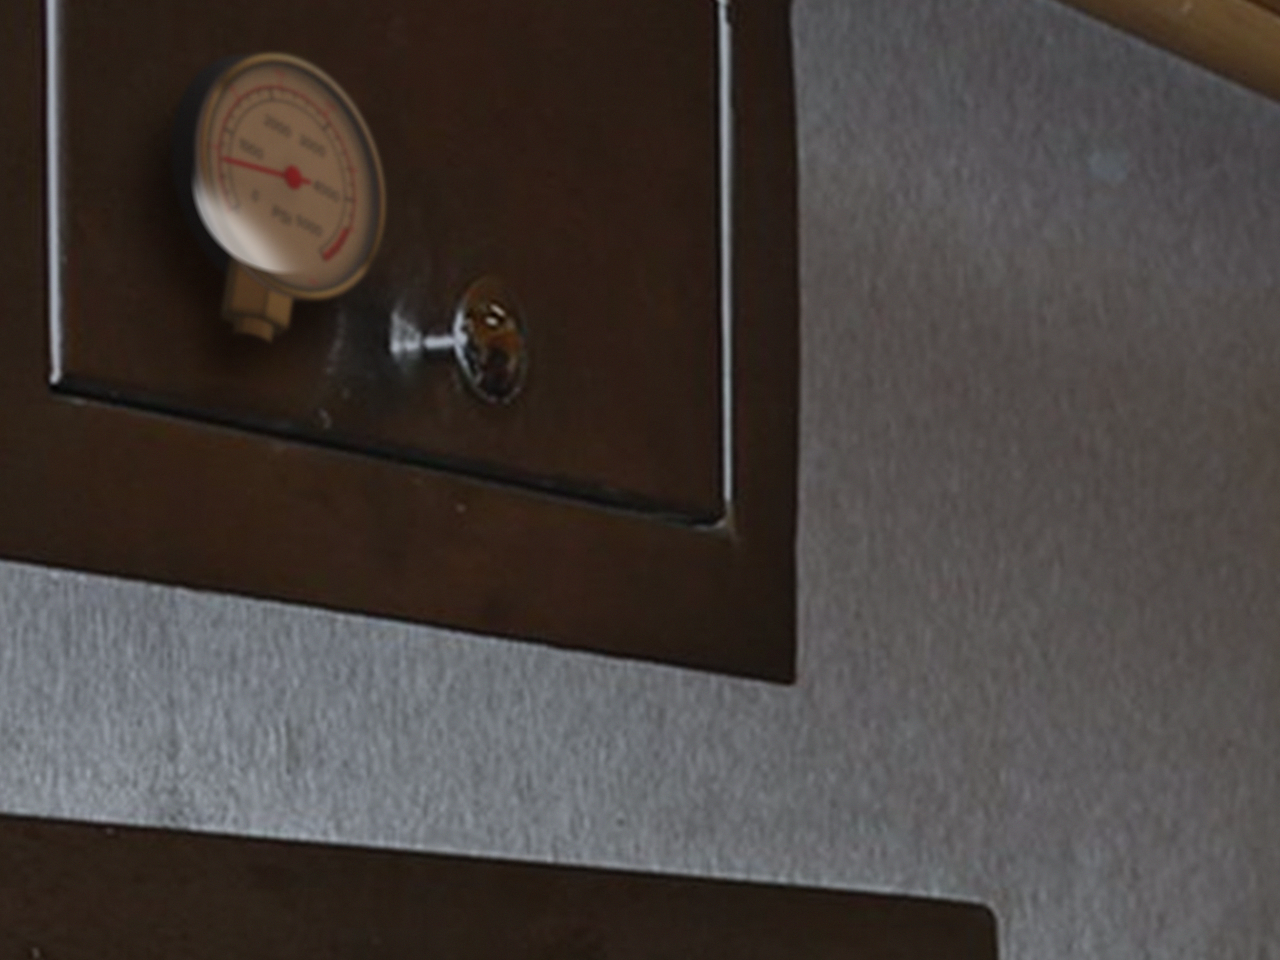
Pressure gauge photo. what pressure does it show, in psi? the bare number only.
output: 600
